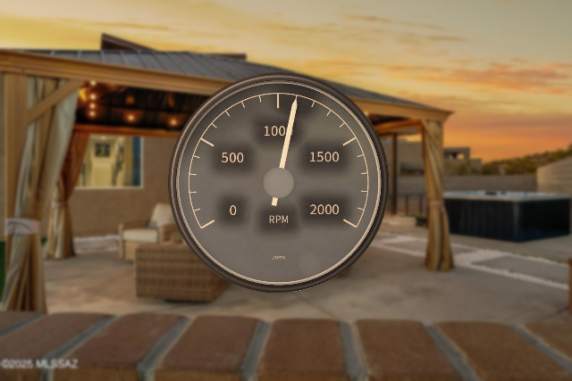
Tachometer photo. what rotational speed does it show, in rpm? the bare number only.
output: 1100
